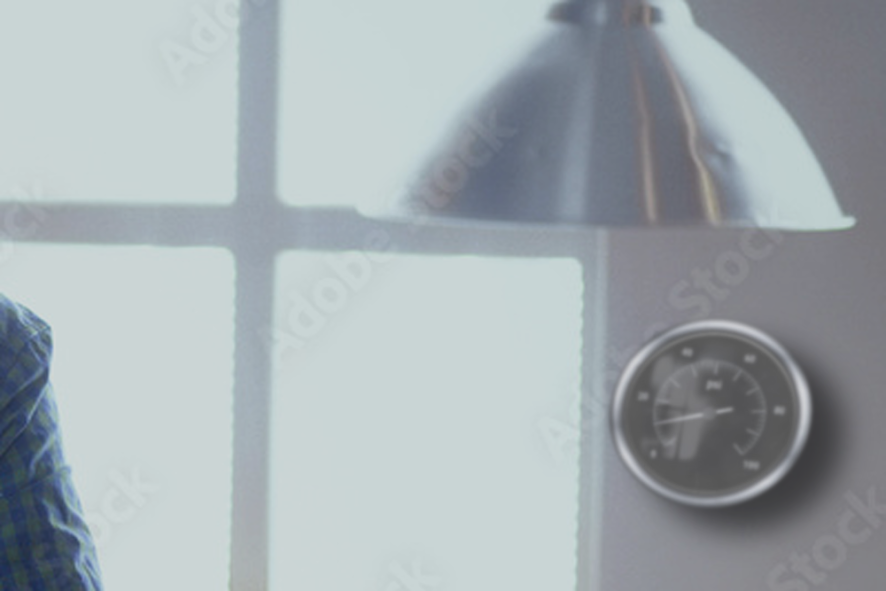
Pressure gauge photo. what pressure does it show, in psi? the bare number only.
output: 10
